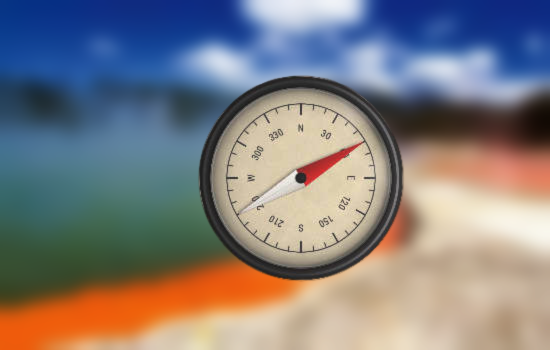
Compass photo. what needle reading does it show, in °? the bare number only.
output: 60
